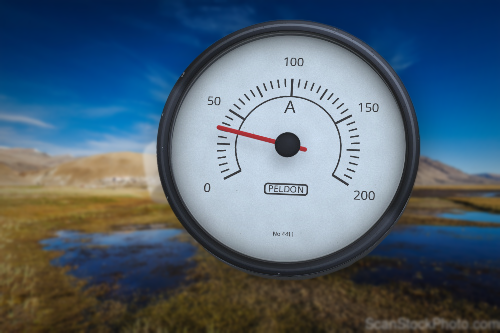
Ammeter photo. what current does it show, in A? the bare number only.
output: 35
